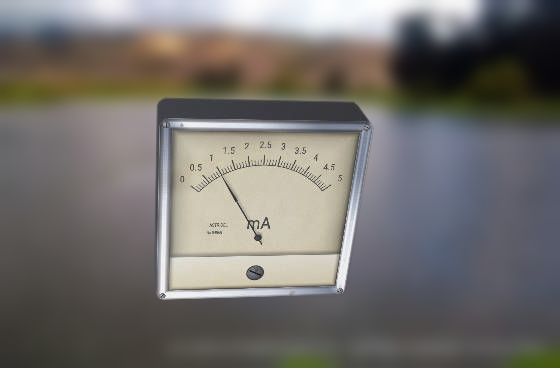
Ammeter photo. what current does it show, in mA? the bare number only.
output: 1
